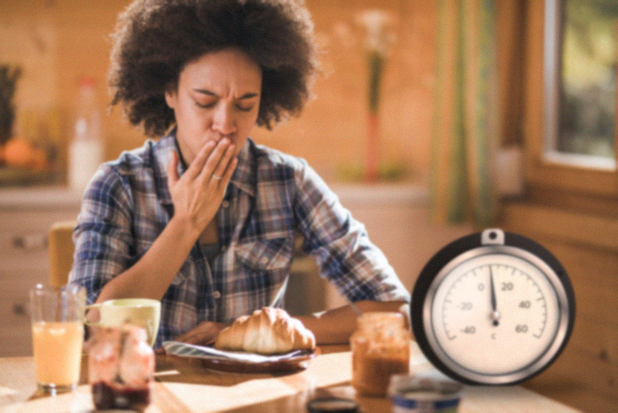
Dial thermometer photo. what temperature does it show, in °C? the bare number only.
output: 8
